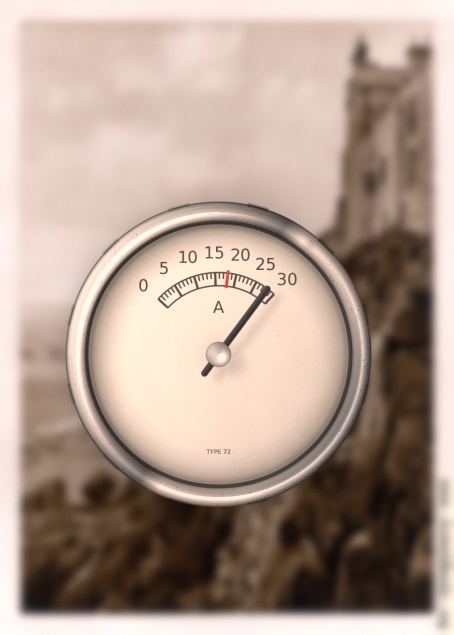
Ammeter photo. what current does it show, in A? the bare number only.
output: 28
